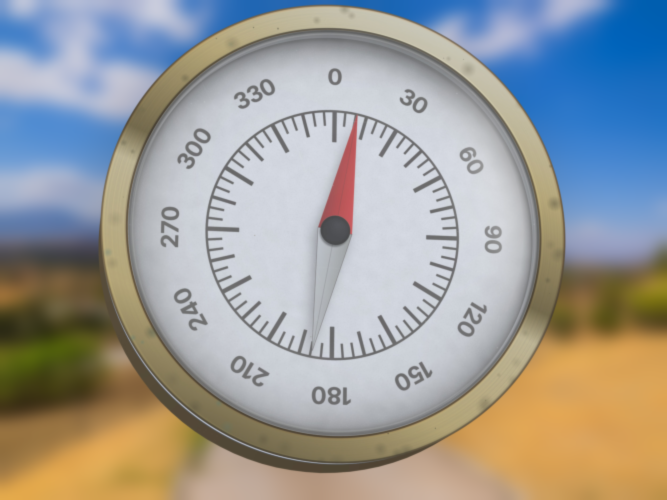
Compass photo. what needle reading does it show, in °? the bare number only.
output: 10
